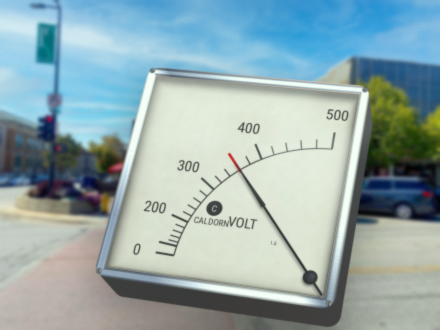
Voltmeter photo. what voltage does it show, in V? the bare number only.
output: 360
